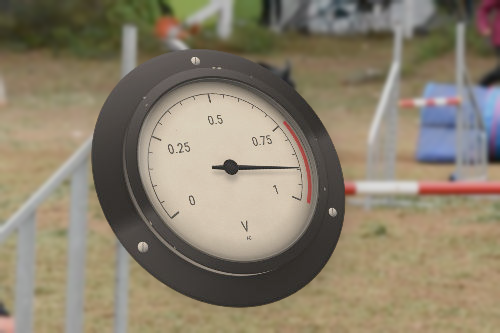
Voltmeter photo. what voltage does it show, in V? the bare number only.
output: 0.9
